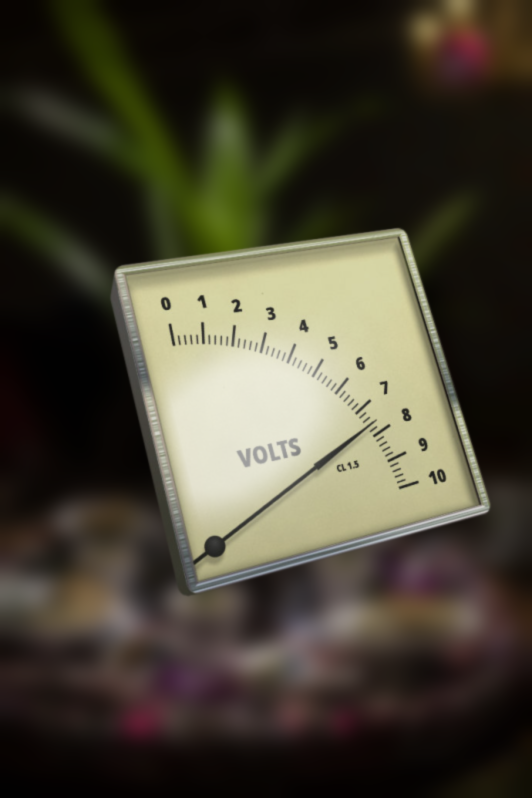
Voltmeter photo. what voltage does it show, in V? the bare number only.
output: 7.6
